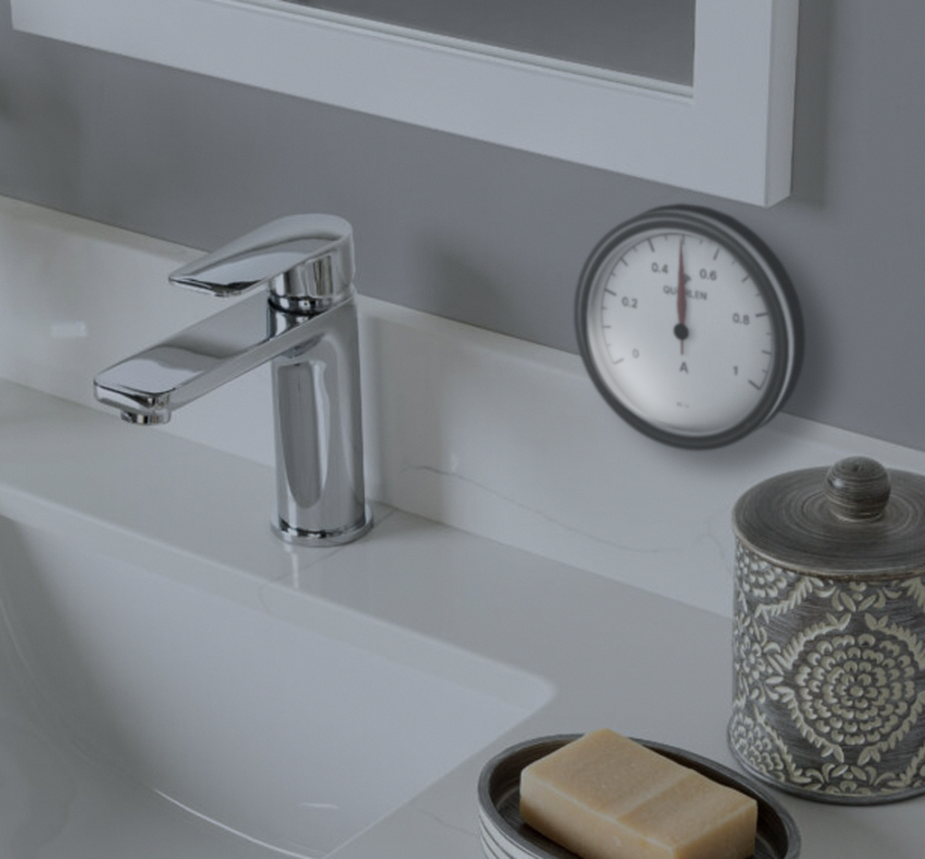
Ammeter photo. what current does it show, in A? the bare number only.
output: 0.5
